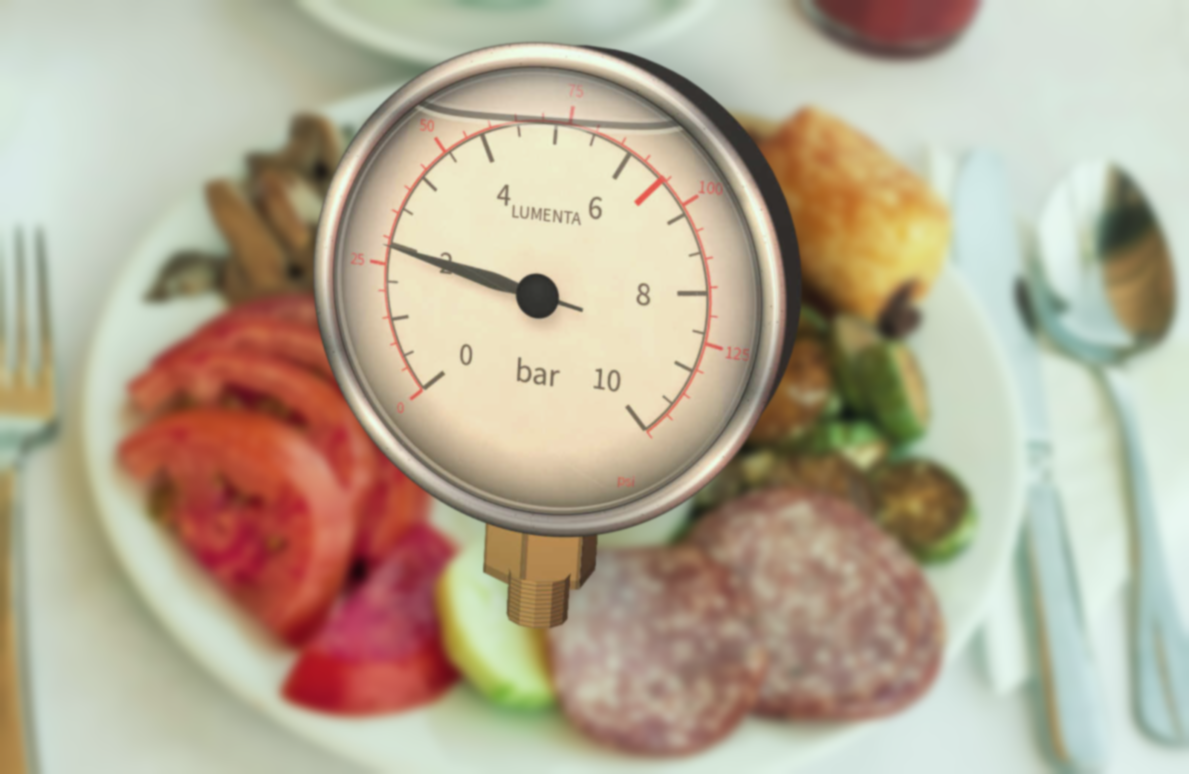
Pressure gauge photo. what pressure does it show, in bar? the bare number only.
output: 2
